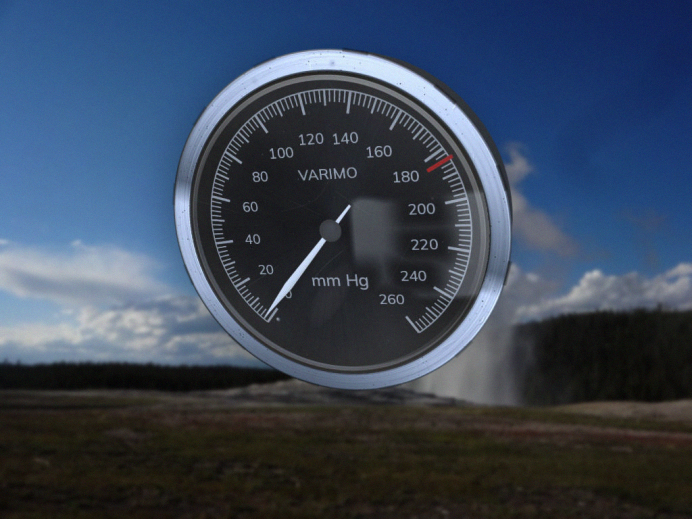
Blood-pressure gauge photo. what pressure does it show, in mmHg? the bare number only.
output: 2
